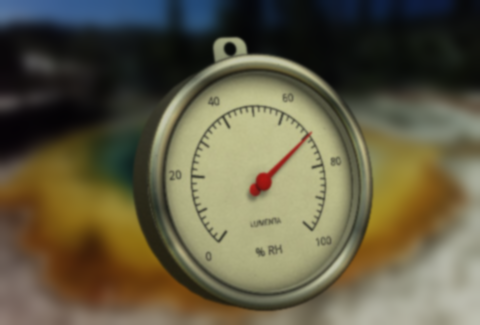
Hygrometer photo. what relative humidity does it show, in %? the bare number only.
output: 70
